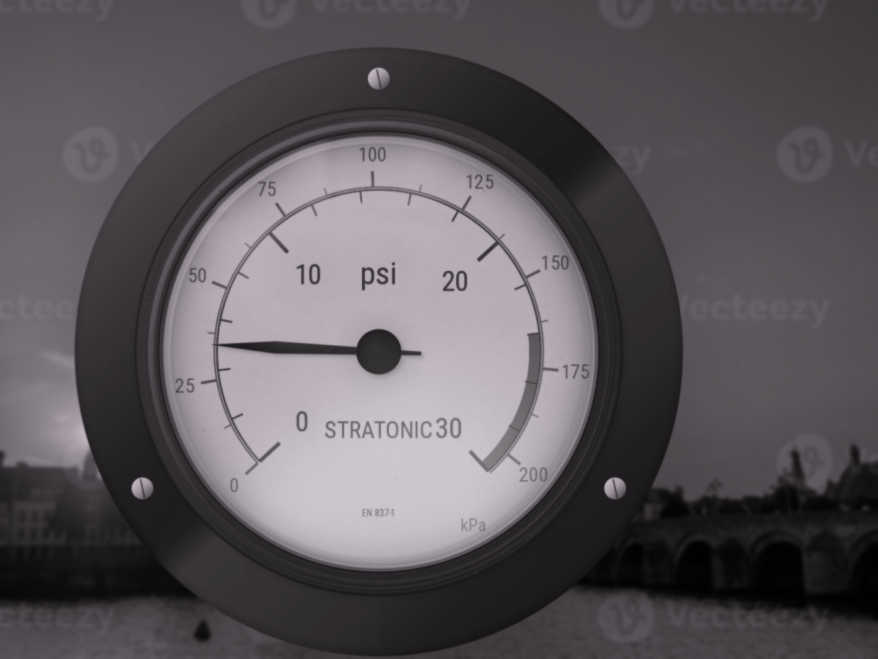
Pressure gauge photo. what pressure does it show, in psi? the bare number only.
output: 5
